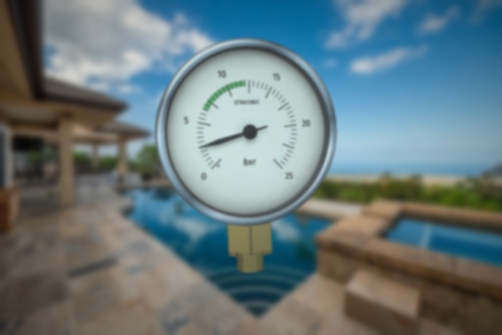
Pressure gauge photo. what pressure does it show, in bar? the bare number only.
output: 2.5
